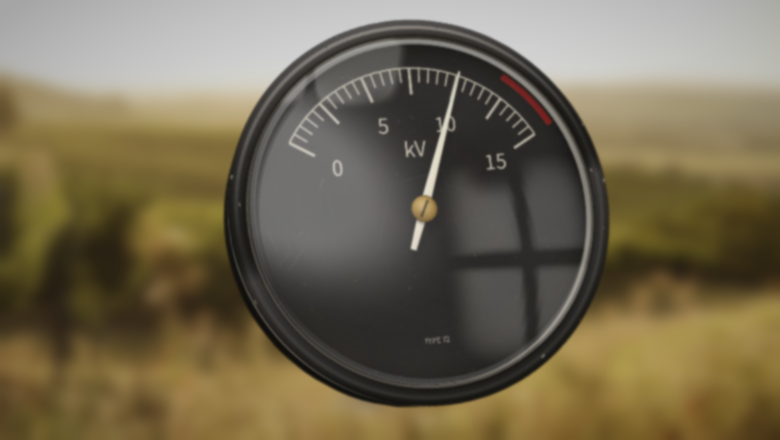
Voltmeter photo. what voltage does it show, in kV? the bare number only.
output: 10
